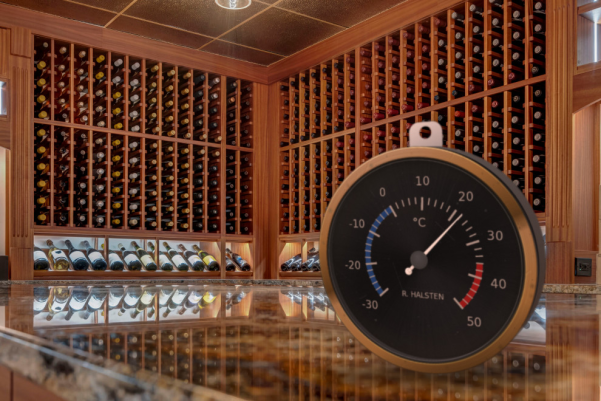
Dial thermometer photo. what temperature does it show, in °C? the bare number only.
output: 22
